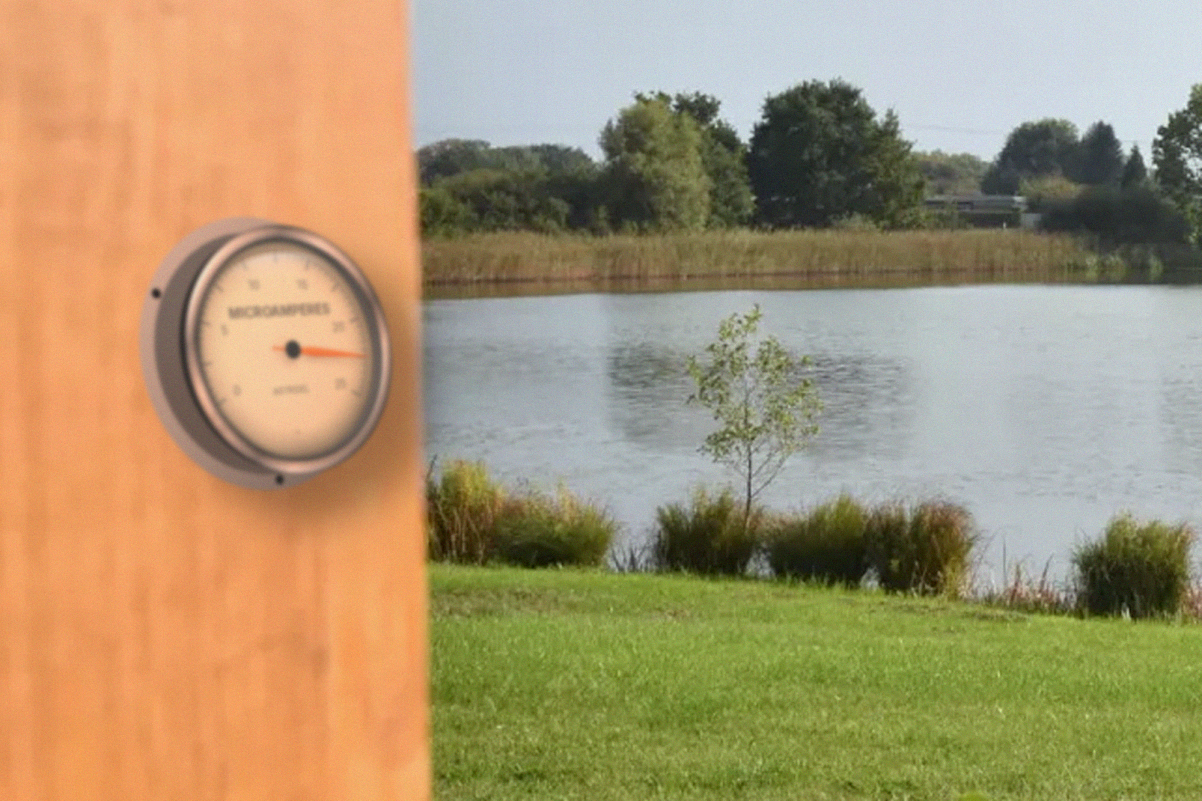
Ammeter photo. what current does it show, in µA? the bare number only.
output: 22.5
